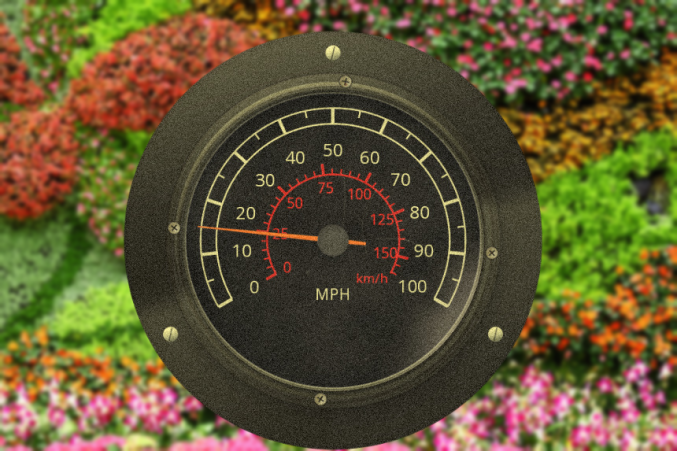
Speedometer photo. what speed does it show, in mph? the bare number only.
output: 15
